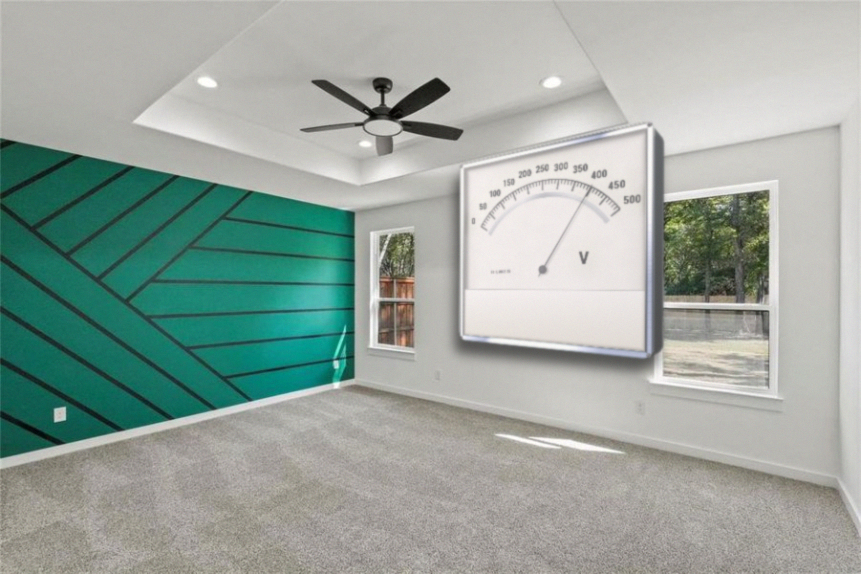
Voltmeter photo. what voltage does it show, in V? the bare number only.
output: 400
